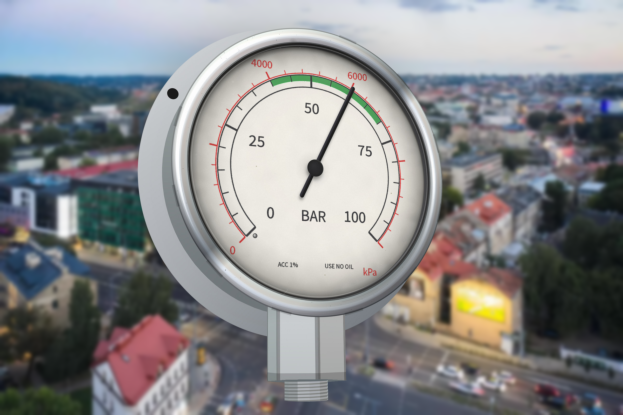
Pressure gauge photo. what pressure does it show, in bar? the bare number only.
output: 60
